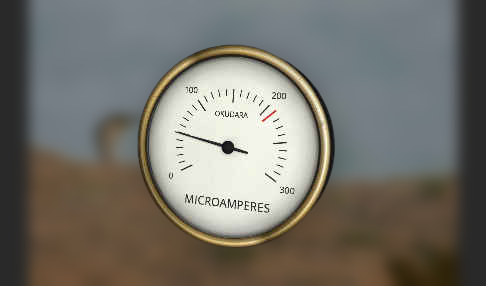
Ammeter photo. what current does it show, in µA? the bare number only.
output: 50
